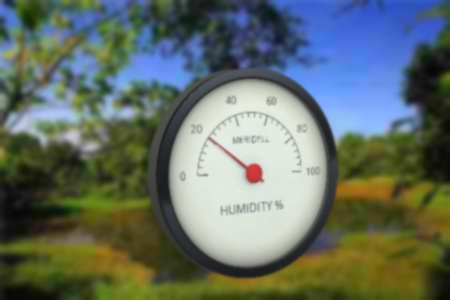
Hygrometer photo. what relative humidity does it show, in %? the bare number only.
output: 20
